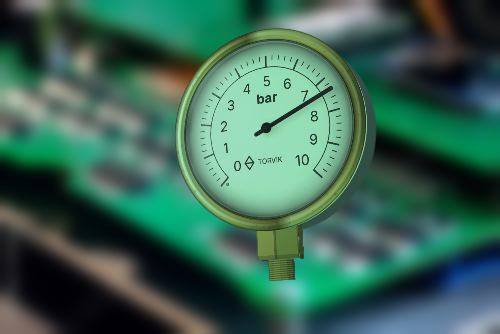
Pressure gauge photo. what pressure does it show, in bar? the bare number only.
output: 7.4
